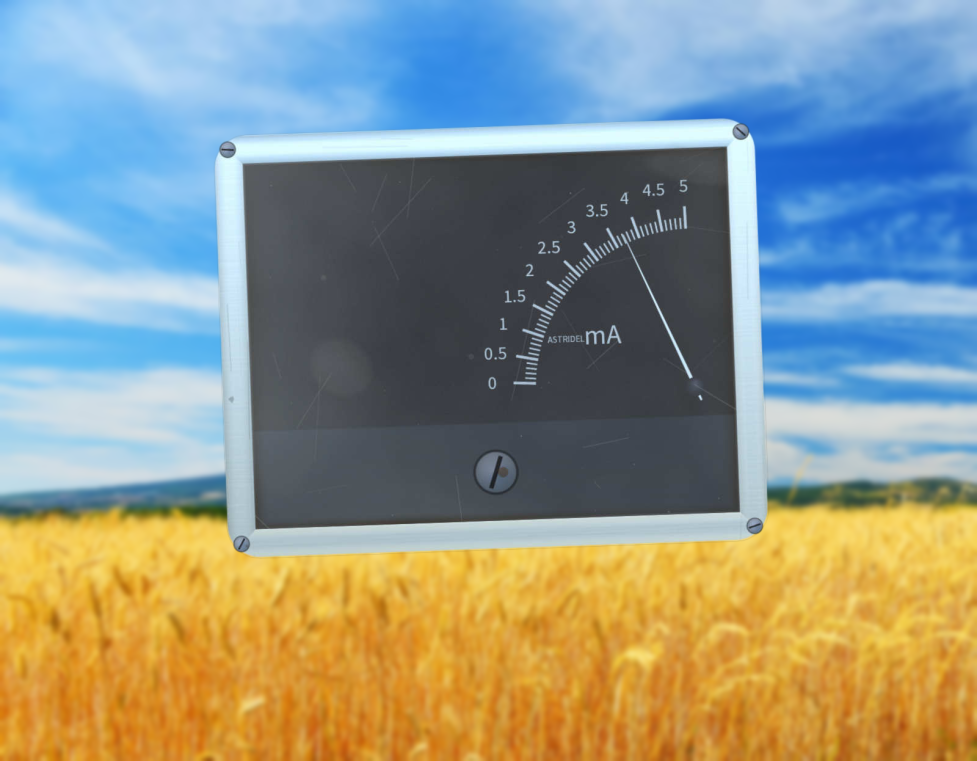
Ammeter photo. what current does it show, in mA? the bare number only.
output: 3.7
